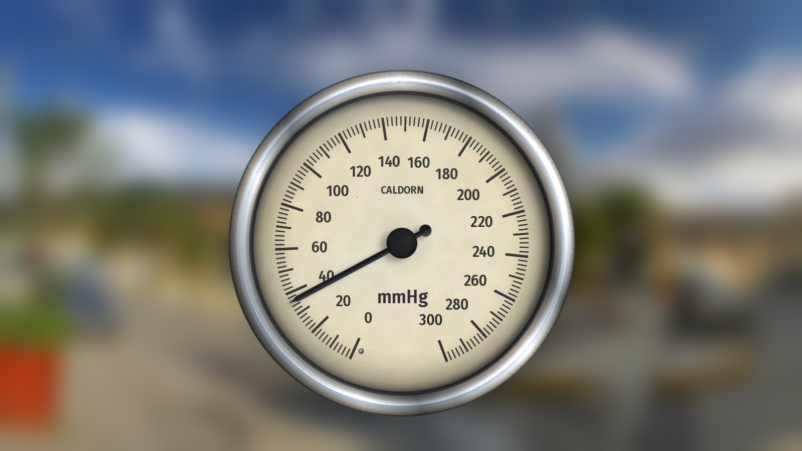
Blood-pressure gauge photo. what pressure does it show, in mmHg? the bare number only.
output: 36
